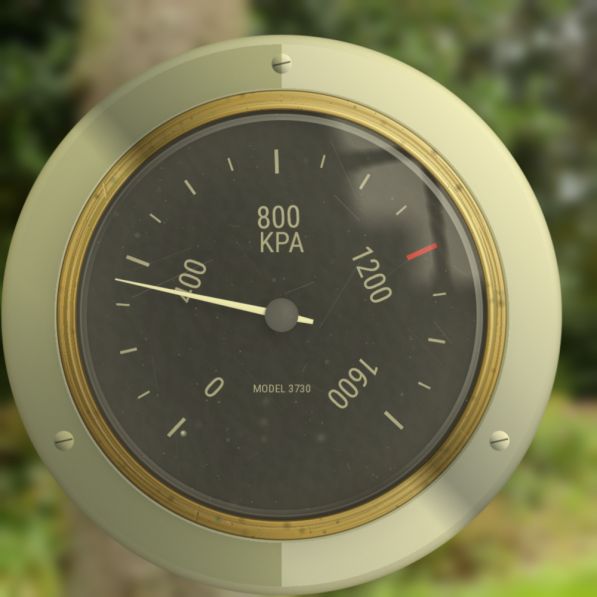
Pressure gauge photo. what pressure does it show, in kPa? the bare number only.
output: 350
